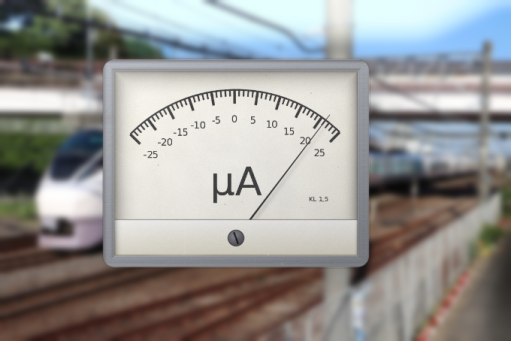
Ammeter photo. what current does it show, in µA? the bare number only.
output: 21
